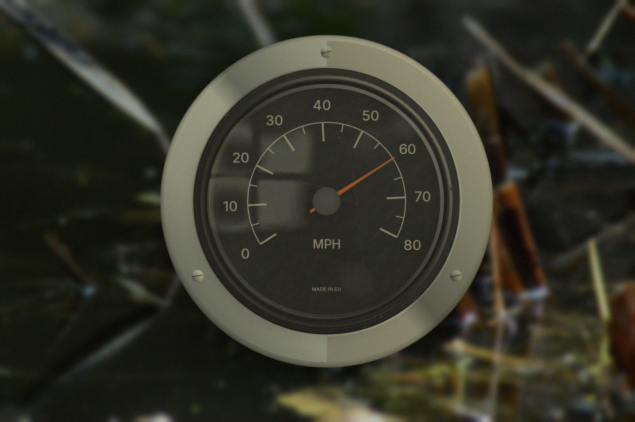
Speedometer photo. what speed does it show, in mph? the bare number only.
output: 60
